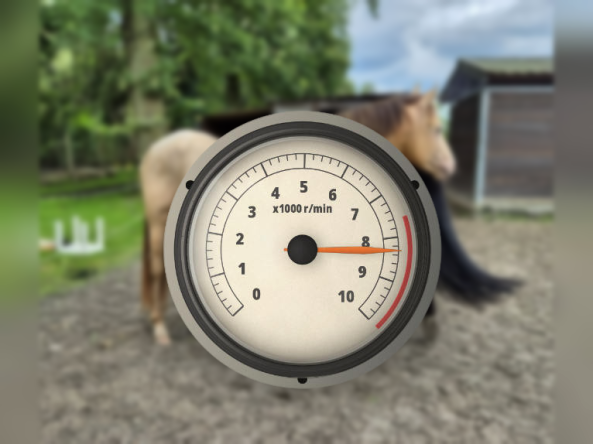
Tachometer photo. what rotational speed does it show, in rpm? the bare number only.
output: 8300
